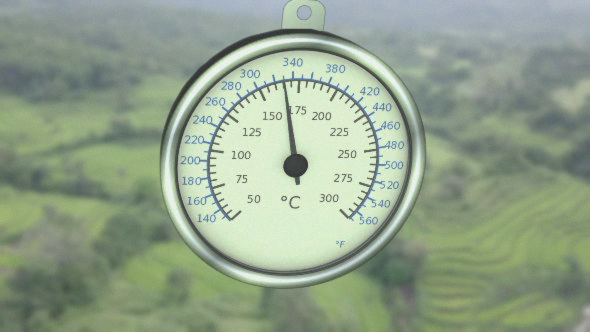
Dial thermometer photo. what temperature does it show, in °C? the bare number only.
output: 165
